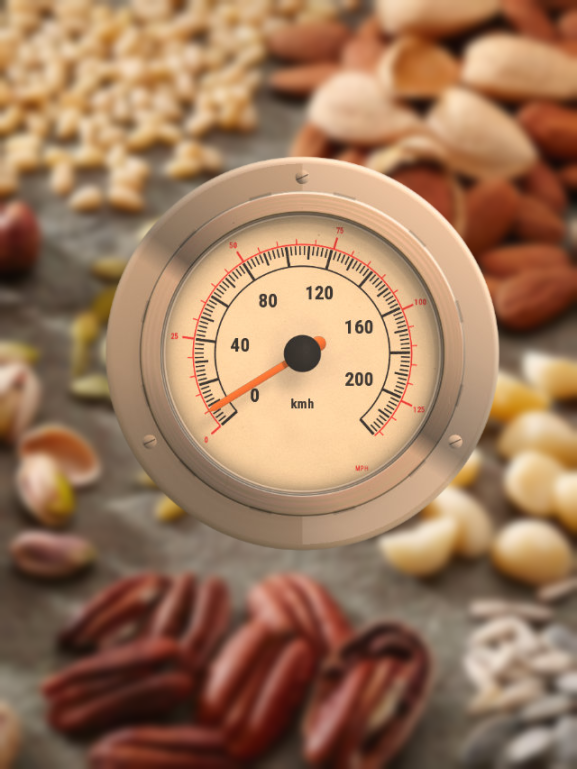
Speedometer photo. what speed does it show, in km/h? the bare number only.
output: 8
